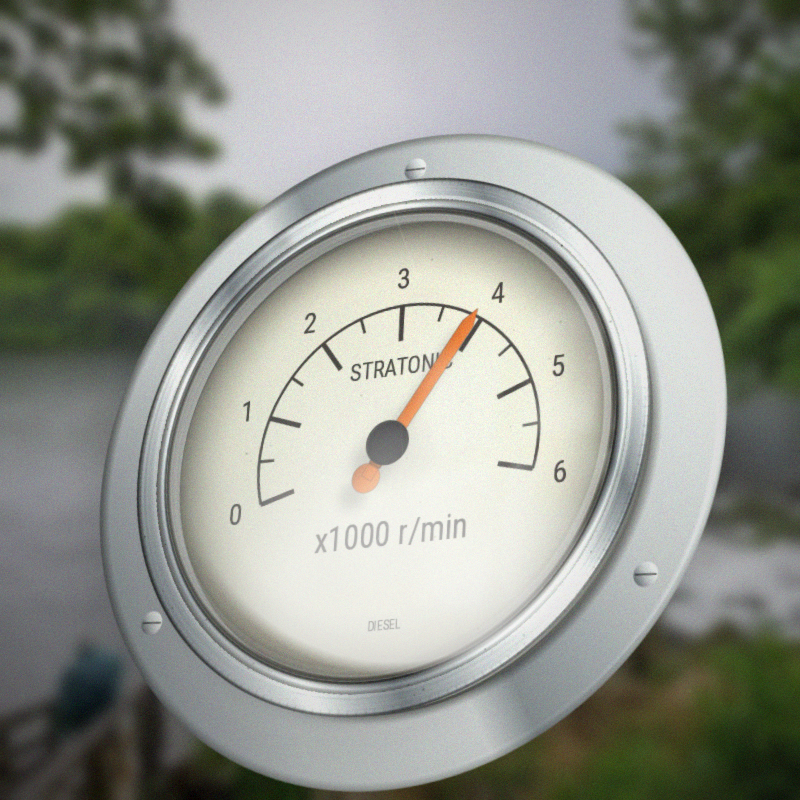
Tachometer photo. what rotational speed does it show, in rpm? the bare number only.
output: 4000
